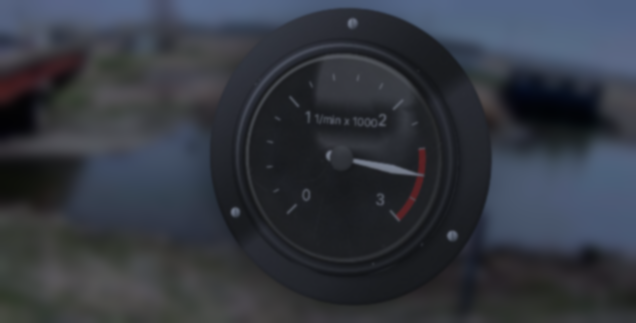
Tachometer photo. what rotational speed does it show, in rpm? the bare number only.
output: 2600
